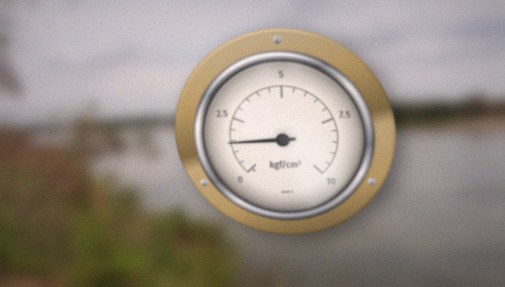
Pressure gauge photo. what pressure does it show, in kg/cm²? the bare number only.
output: 1.5
